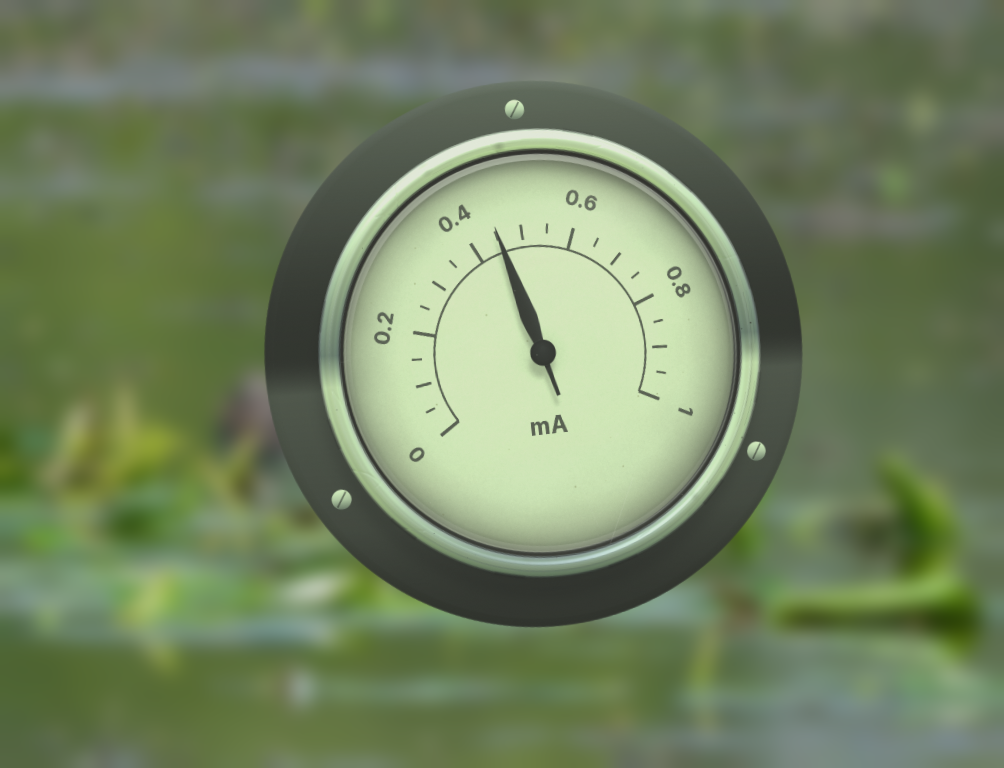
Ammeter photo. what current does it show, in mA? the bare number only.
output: 0.45
